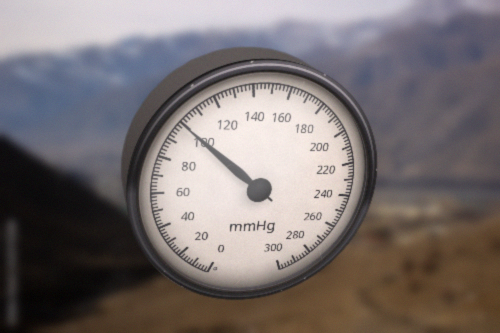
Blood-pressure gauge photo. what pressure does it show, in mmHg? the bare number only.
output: 100
